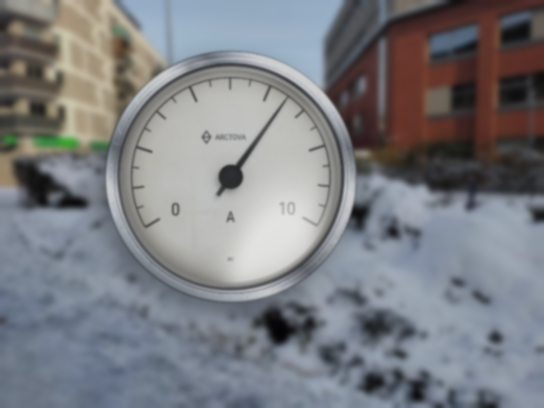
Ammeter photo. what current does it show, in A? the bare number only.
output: 6.5
